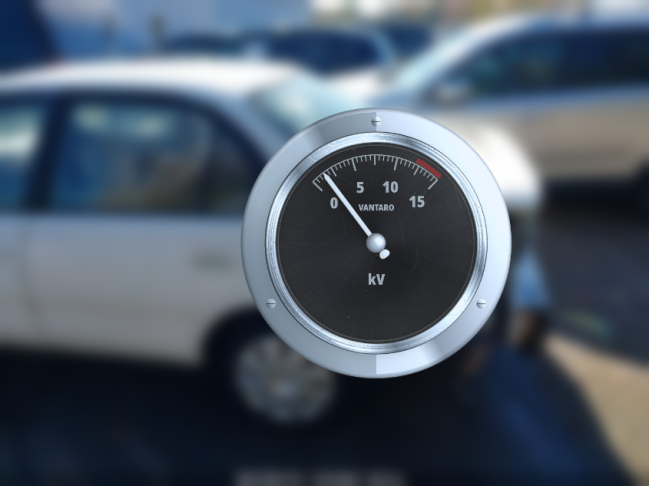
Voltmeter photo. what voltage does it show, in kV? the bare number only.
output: 1.5
